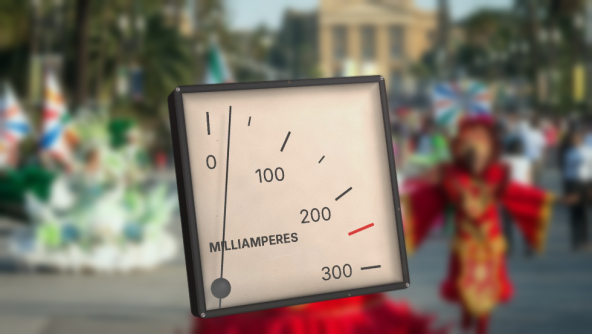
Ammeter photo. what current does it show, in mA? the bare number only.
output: 25
